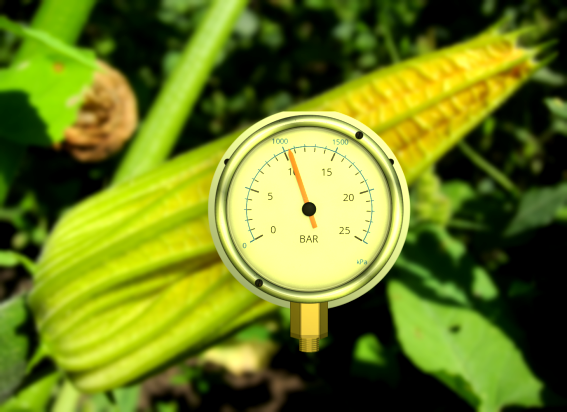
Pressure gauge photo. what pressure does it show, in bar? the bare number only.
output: 10.5
